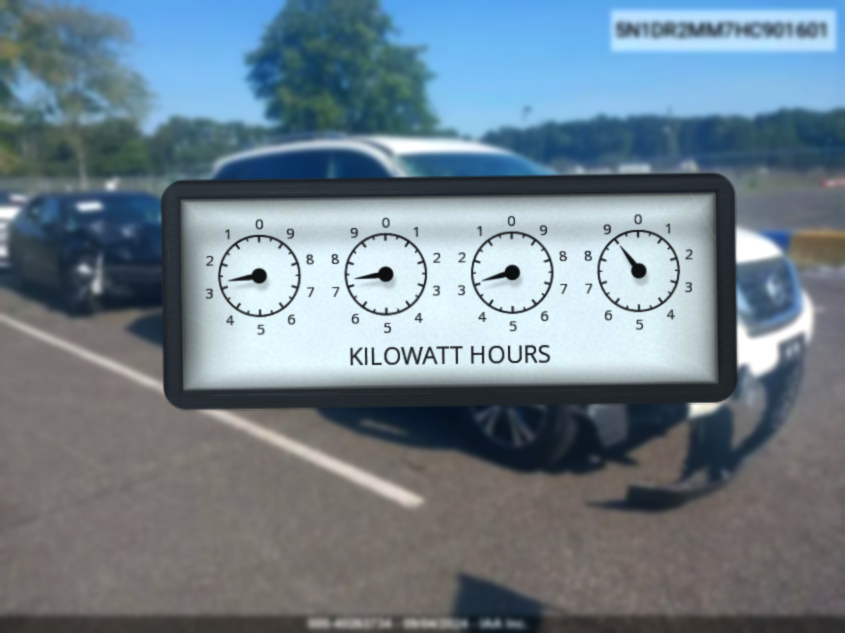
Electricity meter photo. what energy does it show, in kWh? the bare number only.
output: 2729
